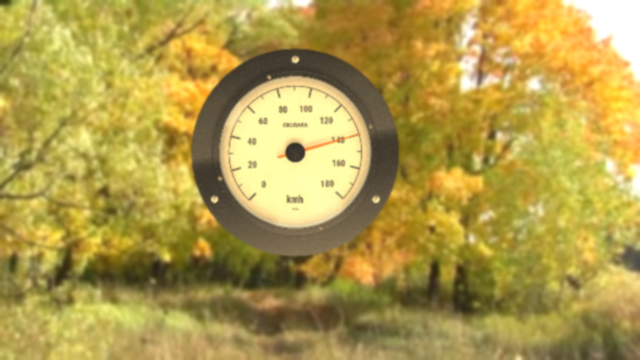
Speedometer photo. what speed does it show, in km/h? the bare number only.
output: 140
